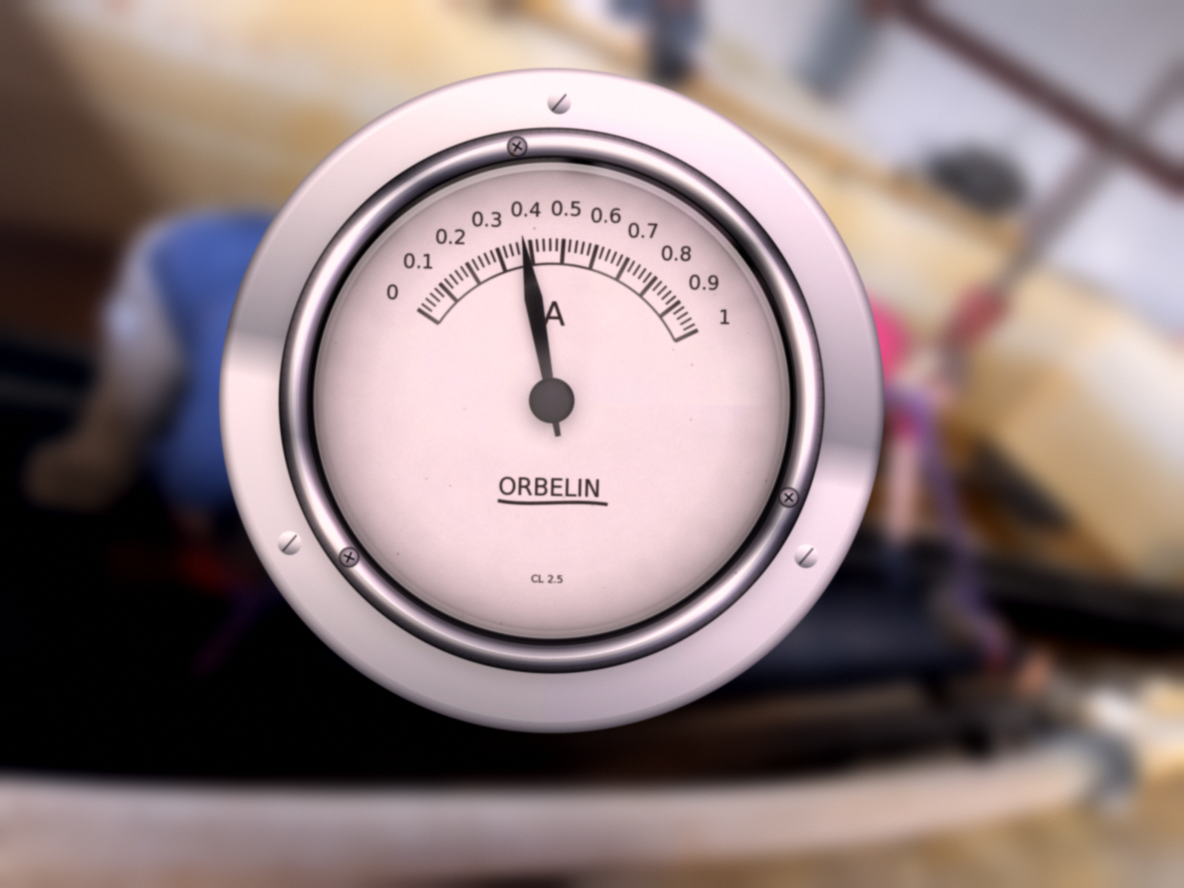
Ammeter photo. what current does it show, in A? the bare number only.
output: 0.38
